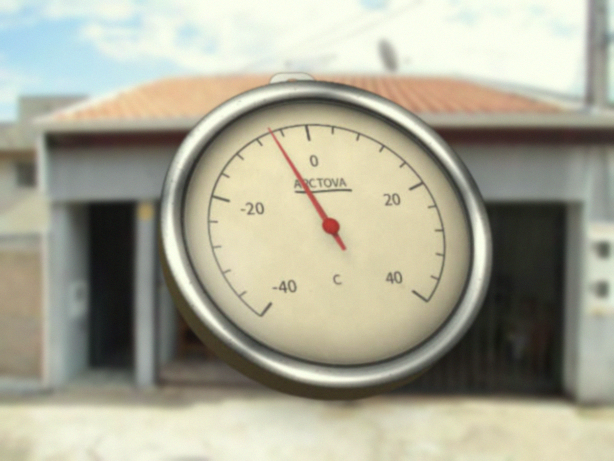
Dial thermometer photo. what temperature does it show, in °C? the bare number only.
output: -6
